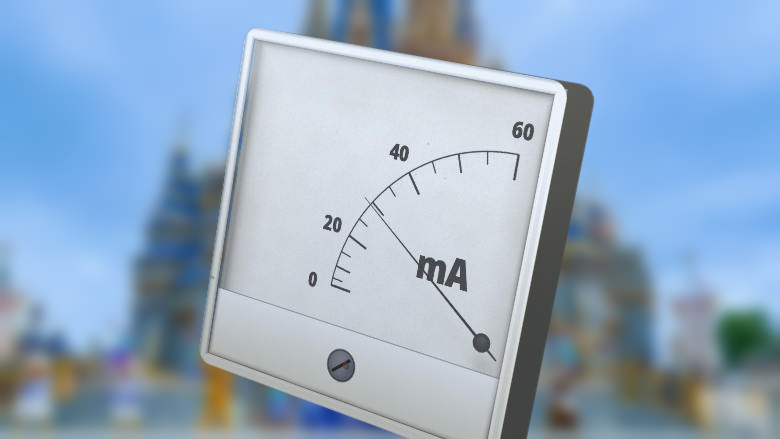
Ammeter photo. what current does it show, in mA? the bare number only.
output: 30
